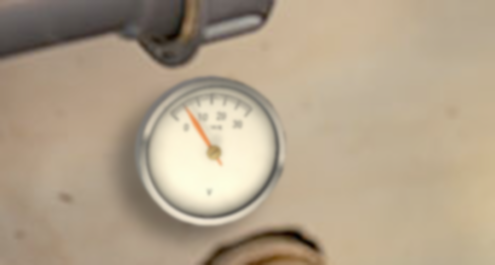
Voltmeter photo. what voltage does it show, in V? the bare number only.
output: 5
